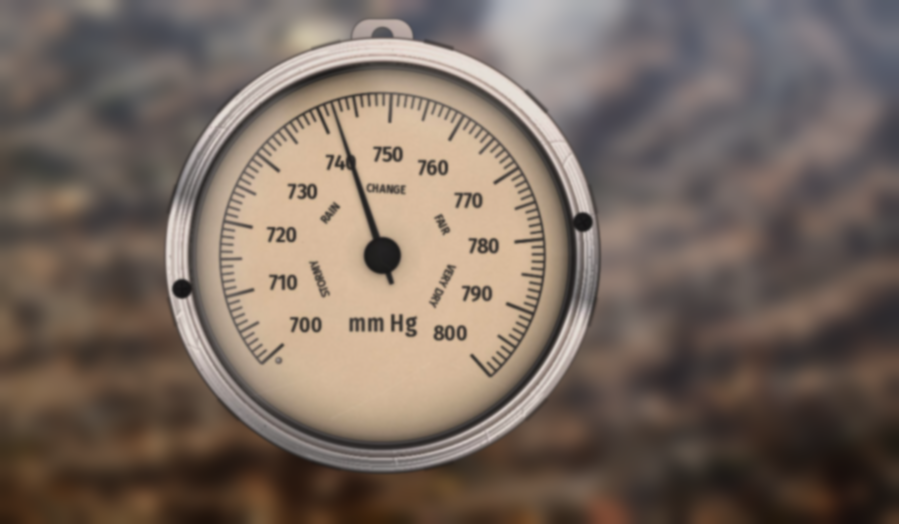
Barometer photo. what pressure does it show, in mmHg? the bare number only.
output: 742
